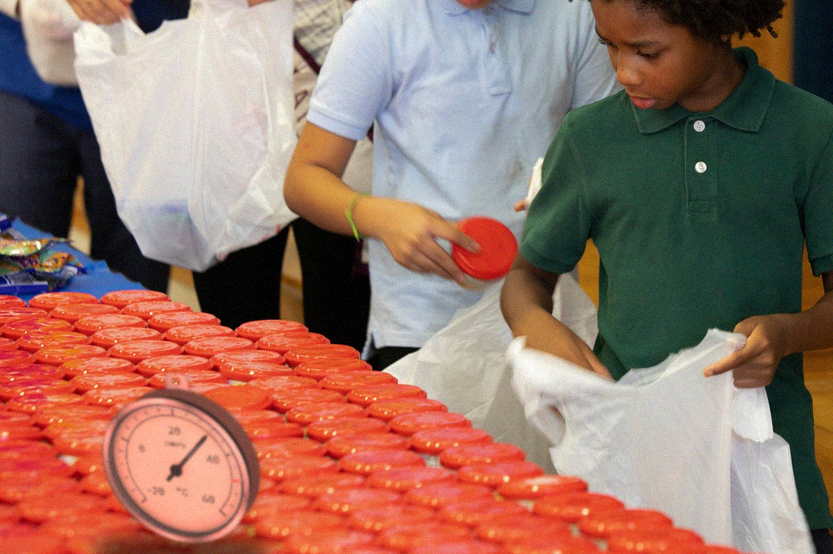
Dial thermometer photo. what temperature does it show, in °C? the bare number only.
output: 32
